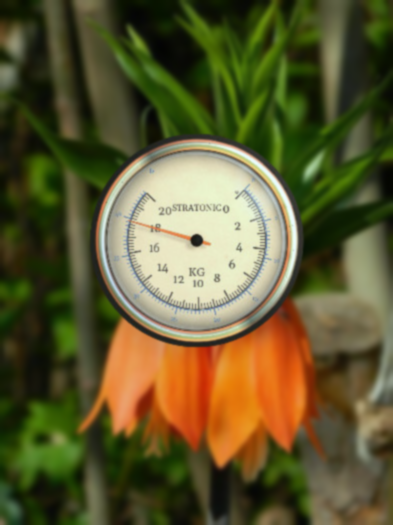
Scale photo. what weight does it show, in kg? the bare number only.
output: 18
